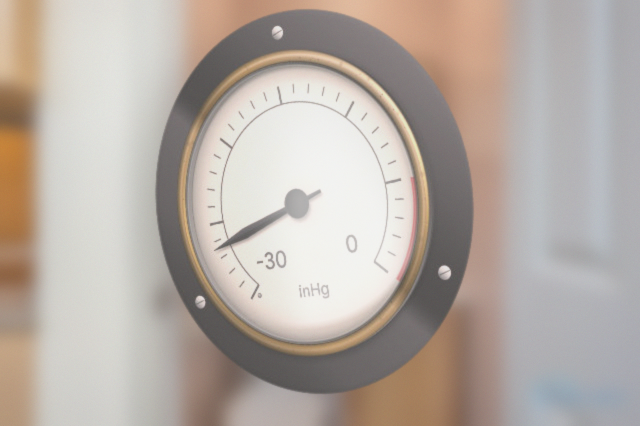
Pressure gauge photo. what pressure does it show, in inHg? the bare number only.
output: -26.5
